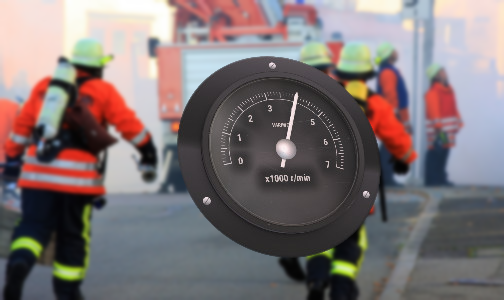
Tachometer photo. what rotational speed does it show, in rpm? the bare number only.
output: 4000
